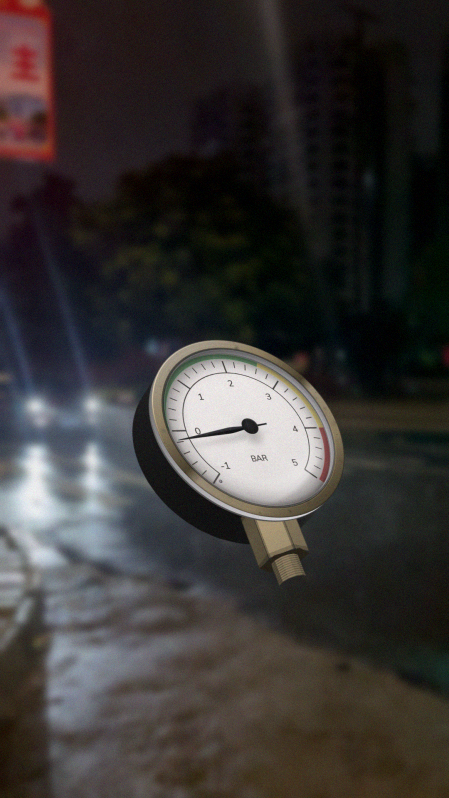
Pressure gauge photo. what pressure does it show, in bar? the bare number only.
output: -0.2
